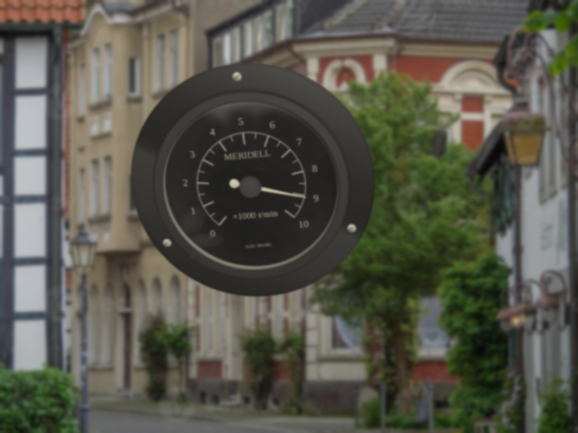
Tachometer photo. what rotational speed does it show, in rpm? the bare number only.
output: 9000
